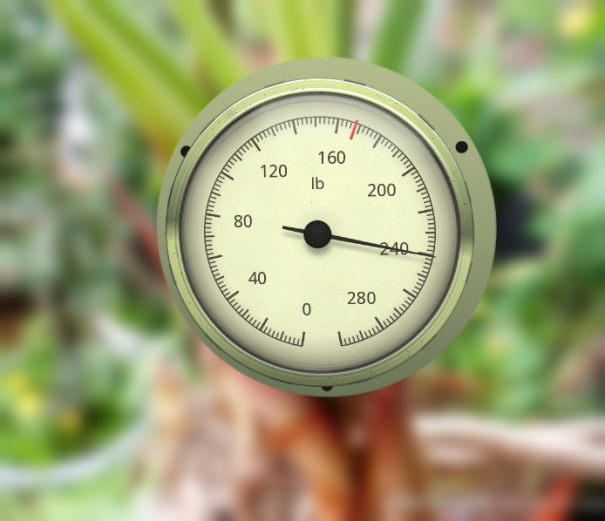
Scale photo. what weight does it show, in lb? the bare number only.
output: 240
